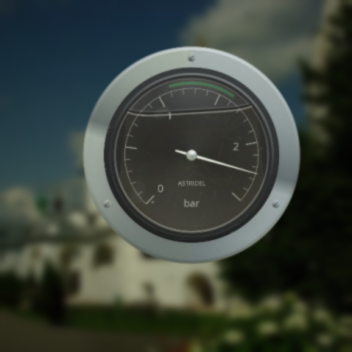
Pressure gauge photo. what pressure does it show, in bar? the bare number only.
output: 2.25
